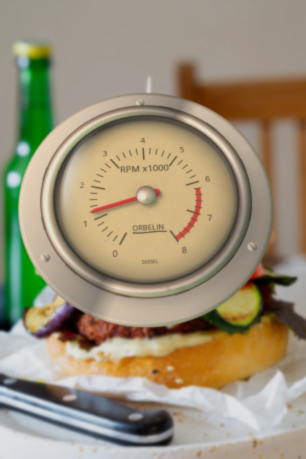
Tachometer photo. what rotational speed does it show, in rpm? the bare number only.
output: 1200
